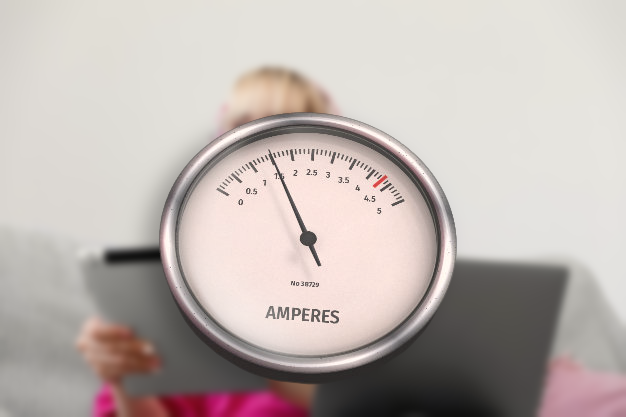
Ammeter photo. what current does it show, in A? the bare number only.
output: 1.5
